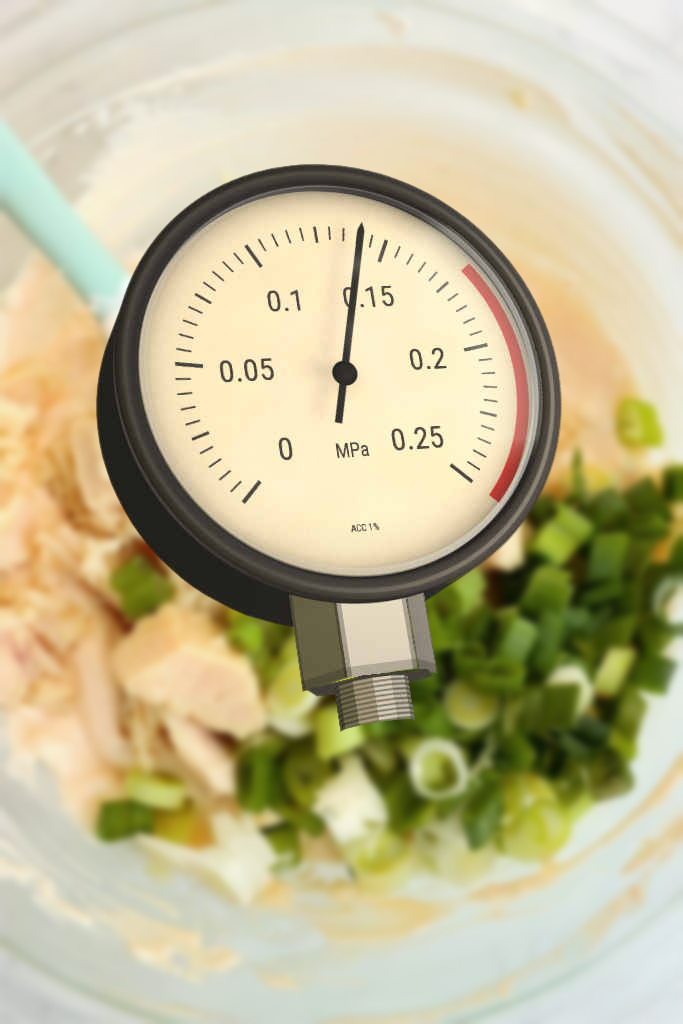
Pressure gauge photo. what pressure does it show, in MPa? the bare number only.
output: 0.14
